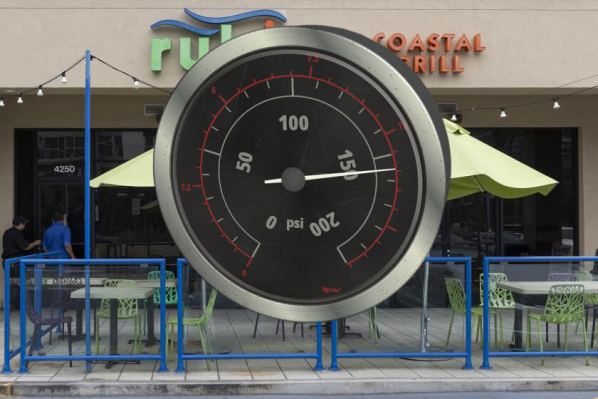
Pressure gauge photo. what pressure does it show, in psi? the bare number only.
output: 155
